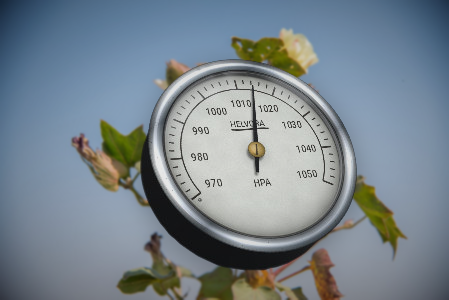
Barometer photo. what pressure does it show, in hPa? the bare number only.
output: 1014
